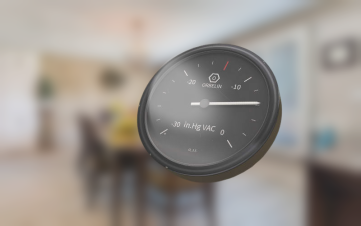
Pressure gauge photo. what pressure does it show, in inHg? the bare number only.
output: -6
